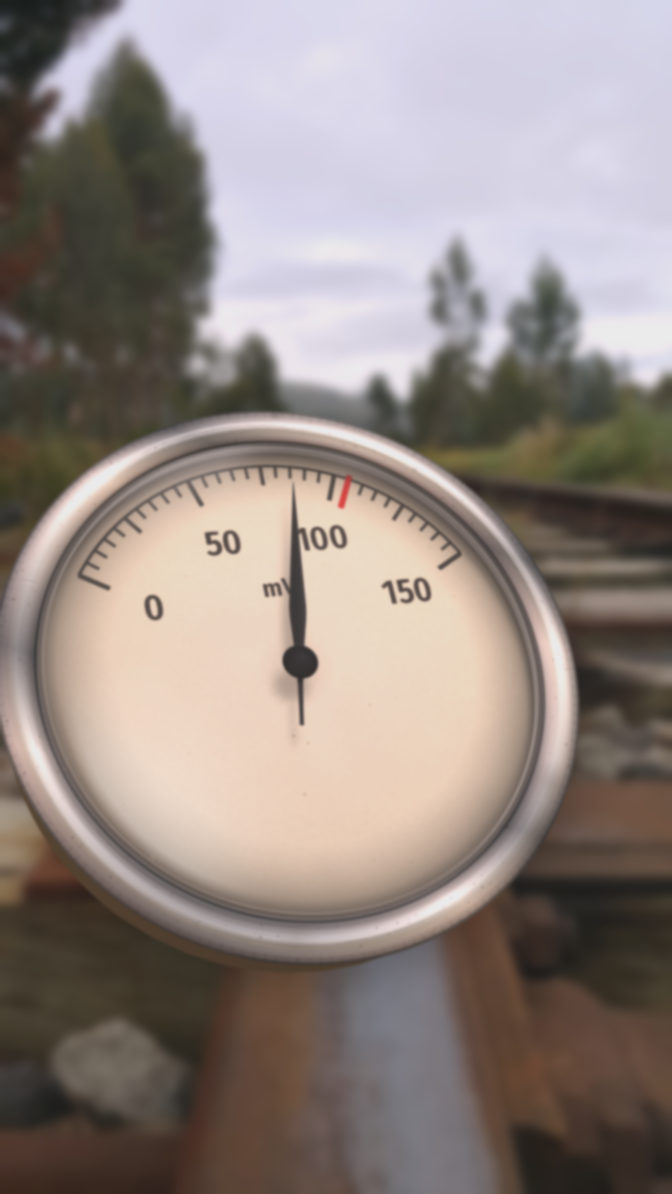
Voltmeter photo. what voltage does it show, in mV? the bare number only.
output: 85
